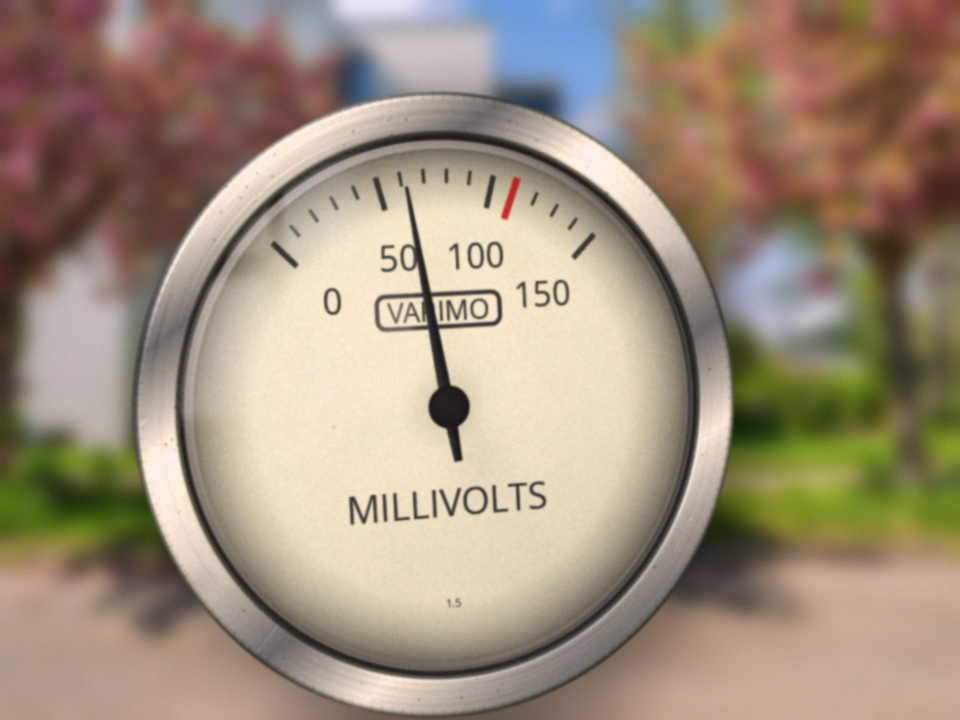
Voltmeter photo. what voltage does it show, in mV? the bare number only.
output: 60
